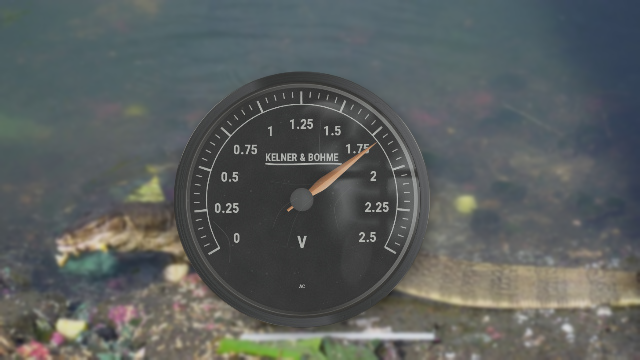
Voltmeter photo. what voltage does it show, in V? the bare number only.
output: 1.8
